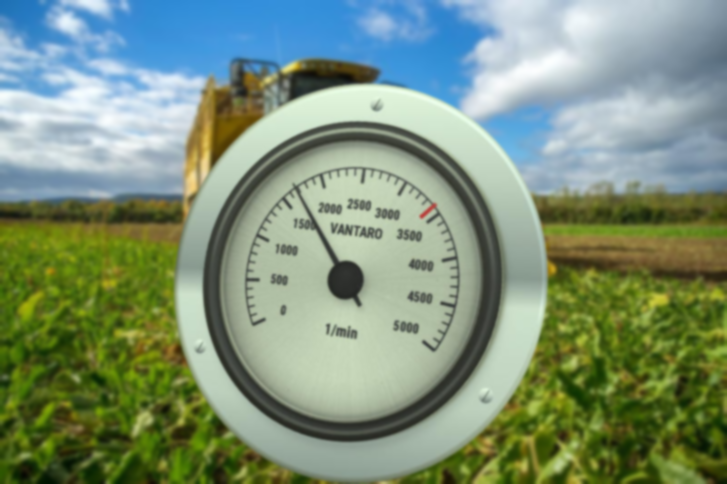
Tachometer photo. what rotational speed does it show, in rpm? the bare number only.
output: 1700
